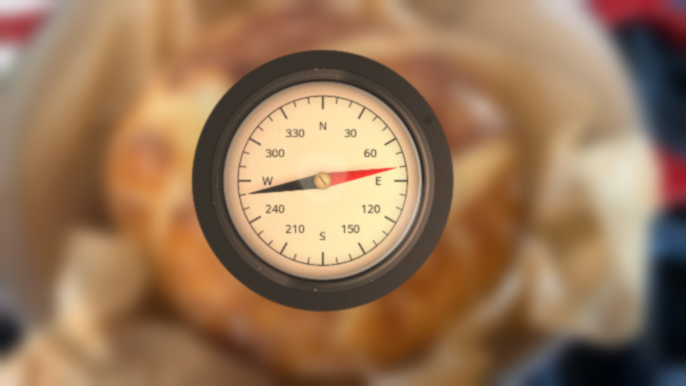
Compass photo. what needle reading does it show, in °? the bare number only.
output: 80
